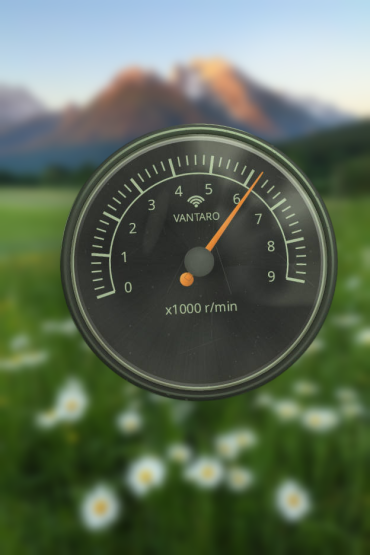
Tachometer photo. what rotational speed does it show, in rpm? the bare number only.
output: 6200
